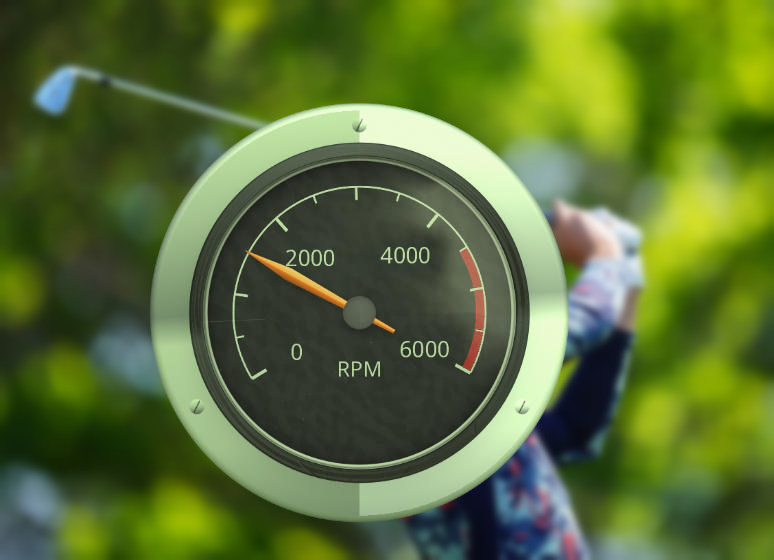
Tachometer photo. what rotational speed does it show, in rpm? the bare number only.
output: 1500
